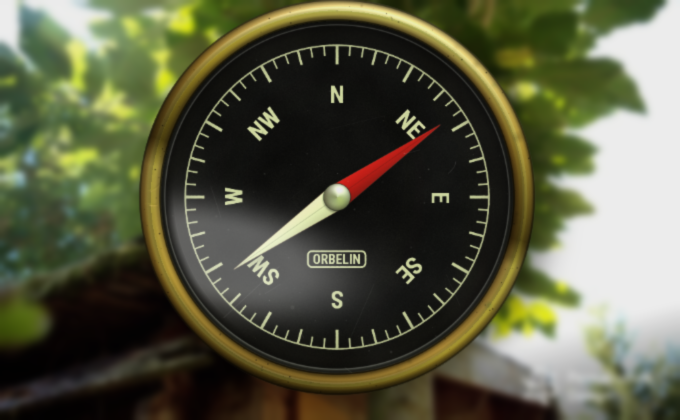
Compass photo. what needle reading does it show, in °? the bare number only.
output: 55
